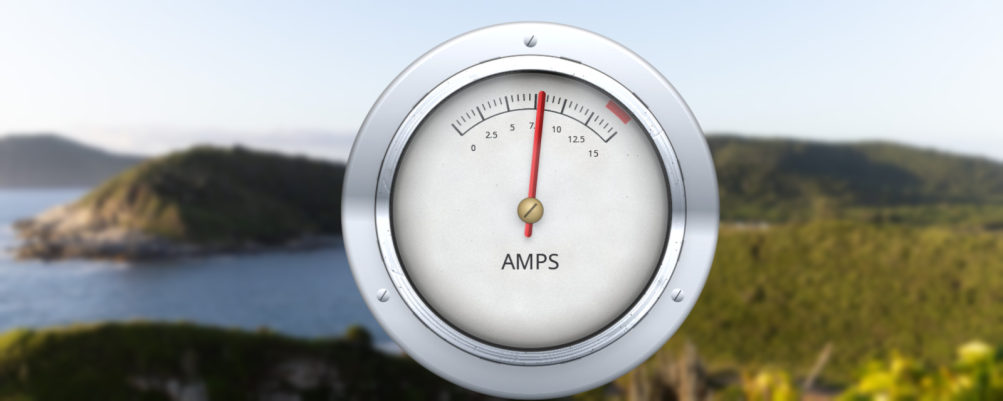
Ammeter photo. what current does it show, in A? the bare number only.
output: 8
